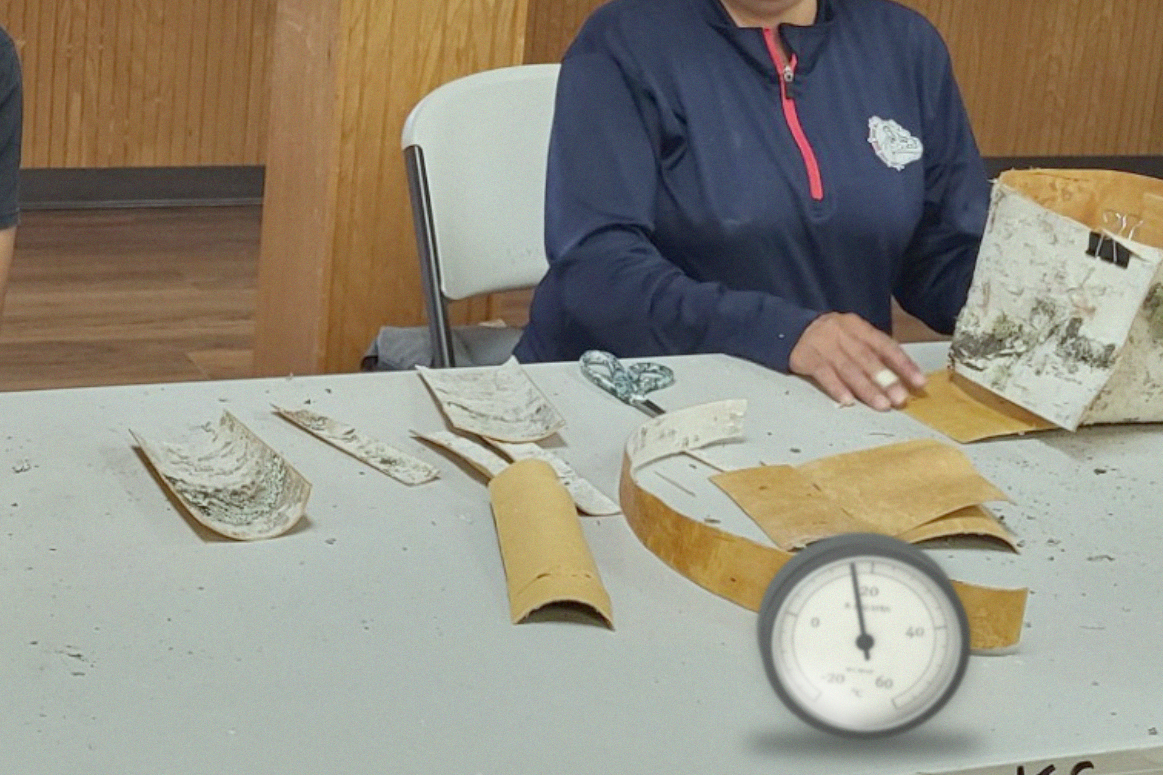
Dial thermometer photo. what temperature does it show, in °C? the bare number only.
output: 16
